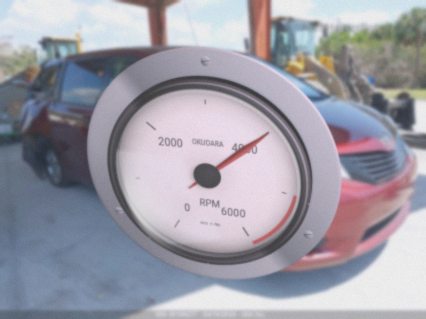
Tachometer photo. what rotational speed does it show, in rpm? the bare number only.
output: 4000
